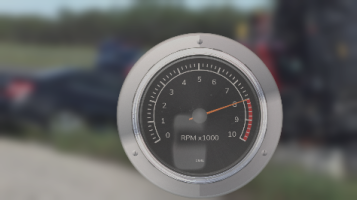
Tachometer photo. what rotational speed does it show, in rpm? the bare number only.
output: 8000
